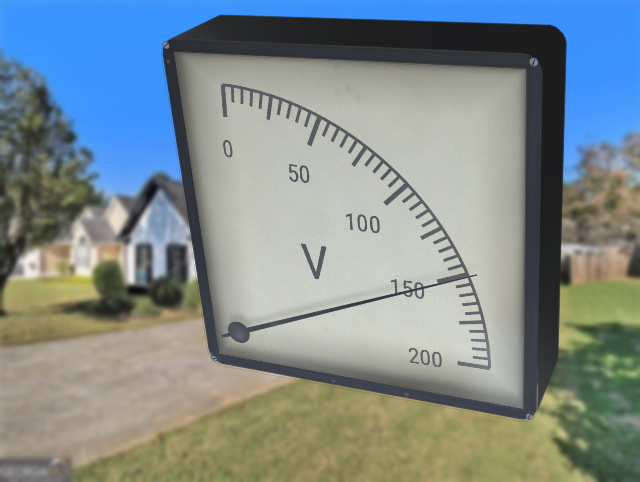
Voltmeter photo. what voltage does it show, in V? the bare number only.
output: 150
